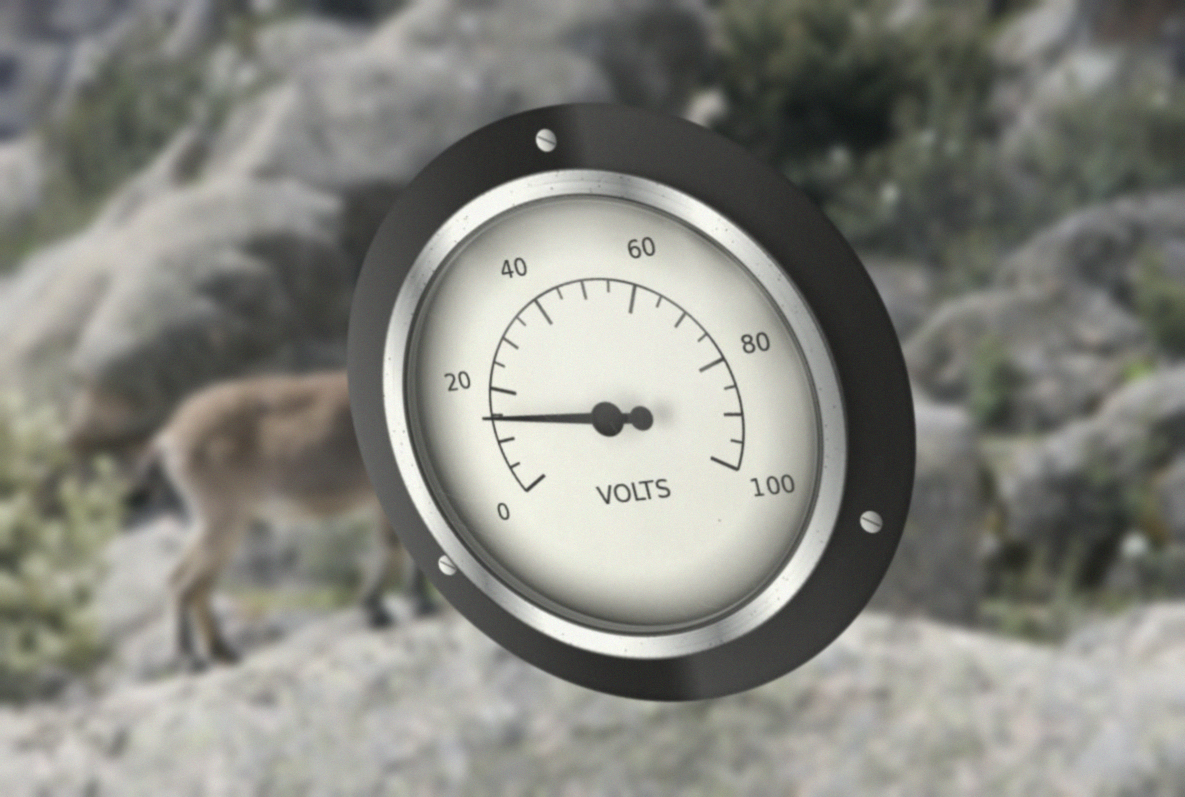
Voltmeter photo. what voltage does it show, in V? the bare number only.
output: 15
